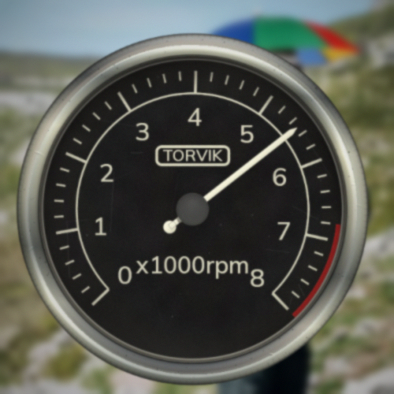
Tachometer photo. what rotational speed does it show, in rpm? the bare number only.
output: 5500
